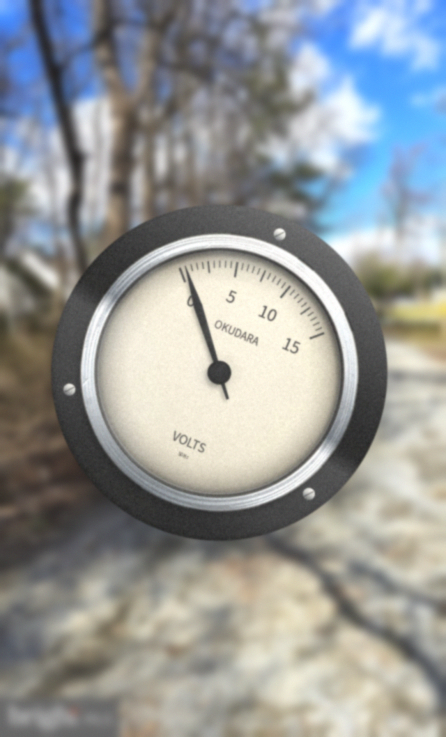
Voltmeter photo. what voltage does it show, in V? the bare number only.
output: 0.5
